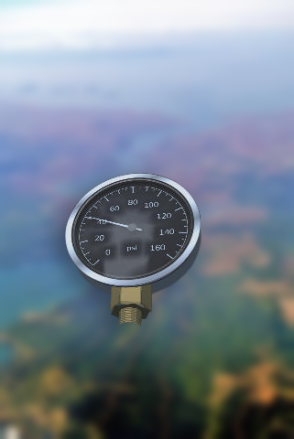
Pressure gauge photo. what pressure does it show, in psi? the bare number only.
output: 40
